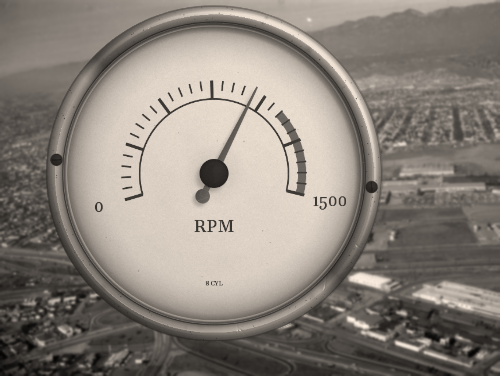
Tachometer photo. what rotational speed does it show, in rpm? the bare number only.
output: 950
